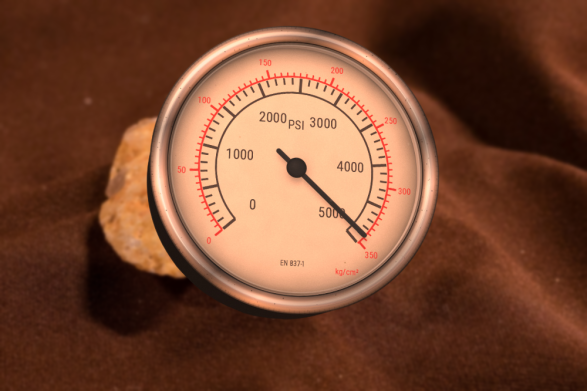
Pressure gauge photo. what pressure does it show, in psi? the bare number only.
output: 4900
